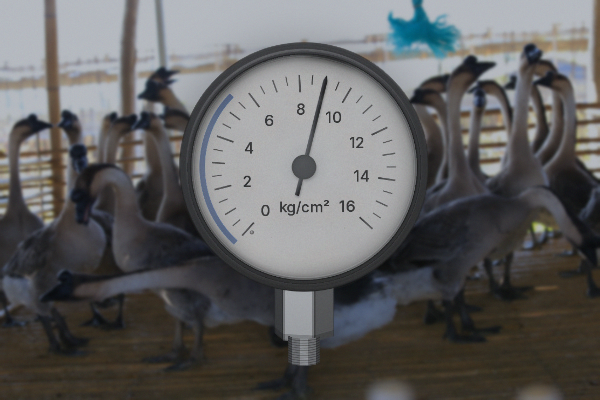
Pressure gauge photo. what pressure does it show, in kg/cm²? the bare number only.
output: 9
